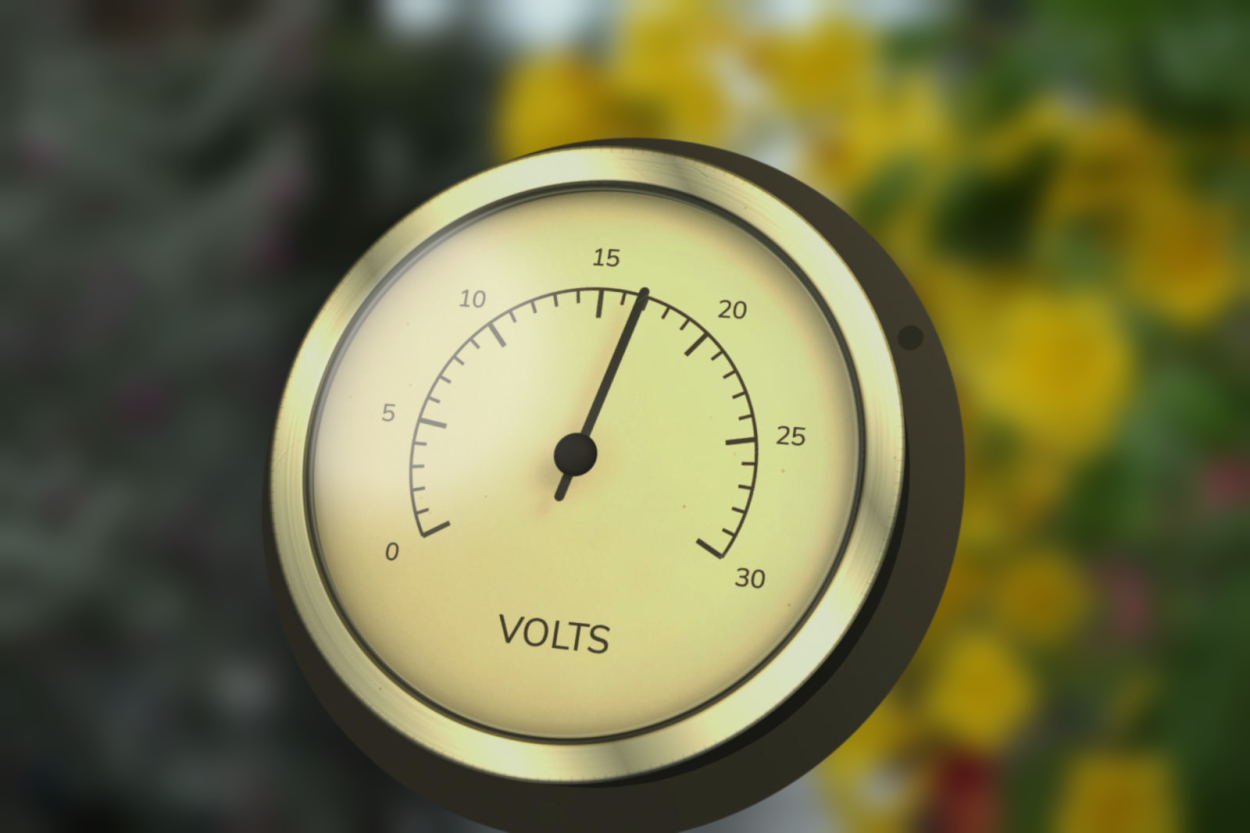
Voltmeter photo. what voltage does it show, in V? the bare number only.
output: 17
